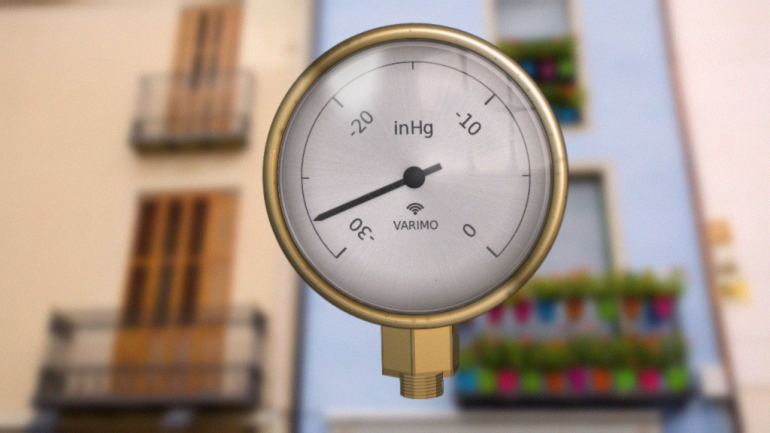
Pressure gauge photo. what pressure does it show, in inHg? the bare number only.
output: -27.5
